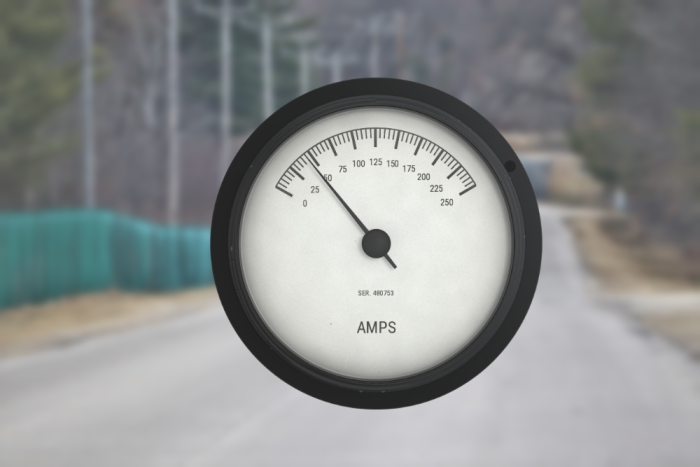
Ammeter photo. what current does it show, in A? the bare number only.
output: 45
